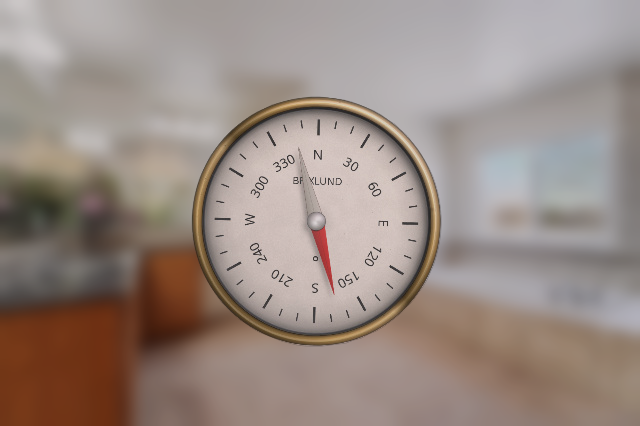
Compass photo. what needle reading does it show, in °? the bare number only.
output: 165
